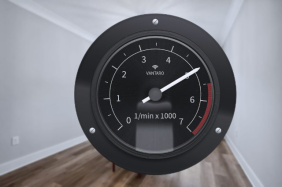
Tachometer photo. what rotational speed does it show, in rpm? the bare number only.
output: 5000
